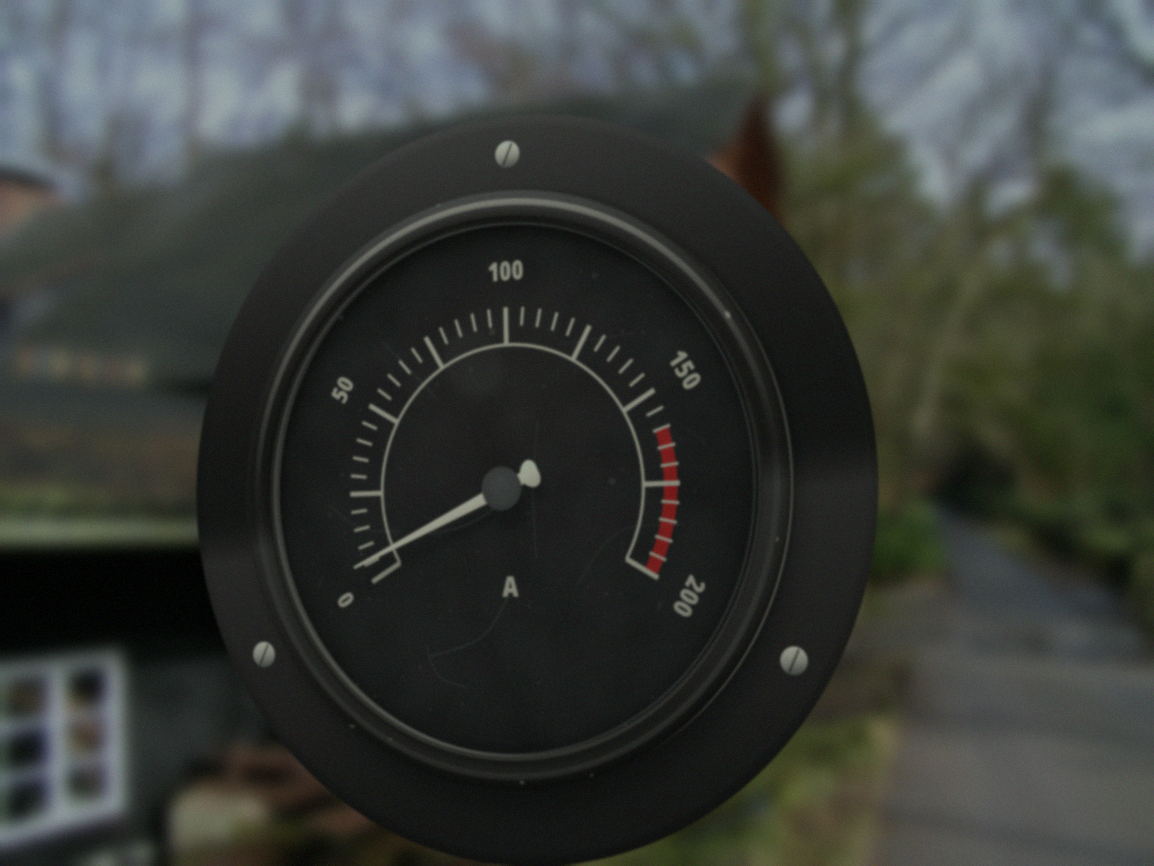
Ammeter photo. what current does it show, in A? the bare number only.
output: 5
